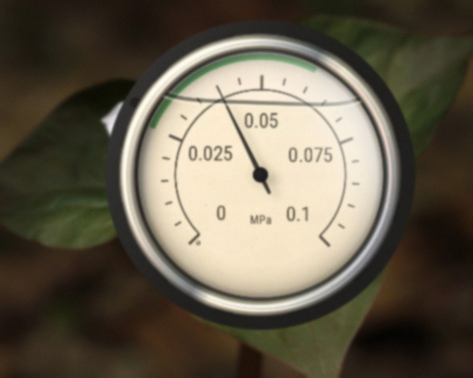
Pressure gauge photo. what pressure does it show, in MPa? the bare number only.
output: 0.04
